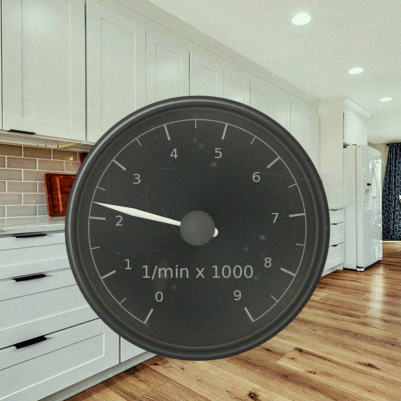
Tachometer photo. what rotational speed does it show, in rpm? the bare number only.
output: 2250
